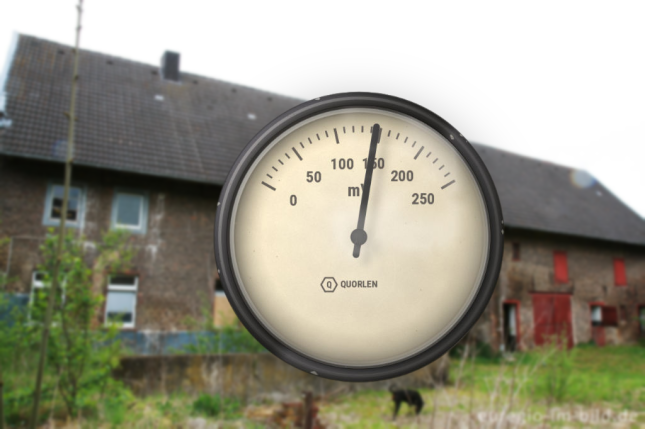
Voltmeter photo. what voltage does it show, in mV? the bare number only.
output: 145
